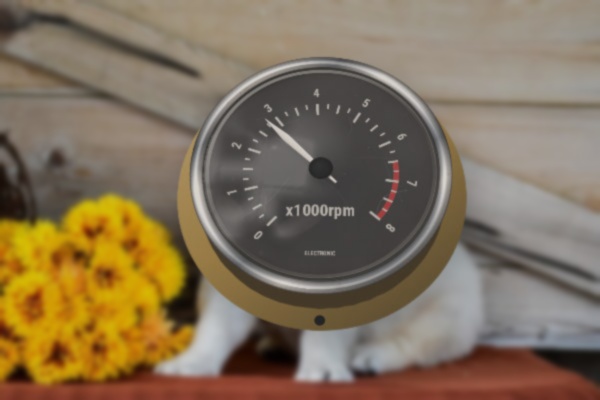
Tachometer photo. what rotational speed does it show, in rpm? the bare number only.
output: 2750
